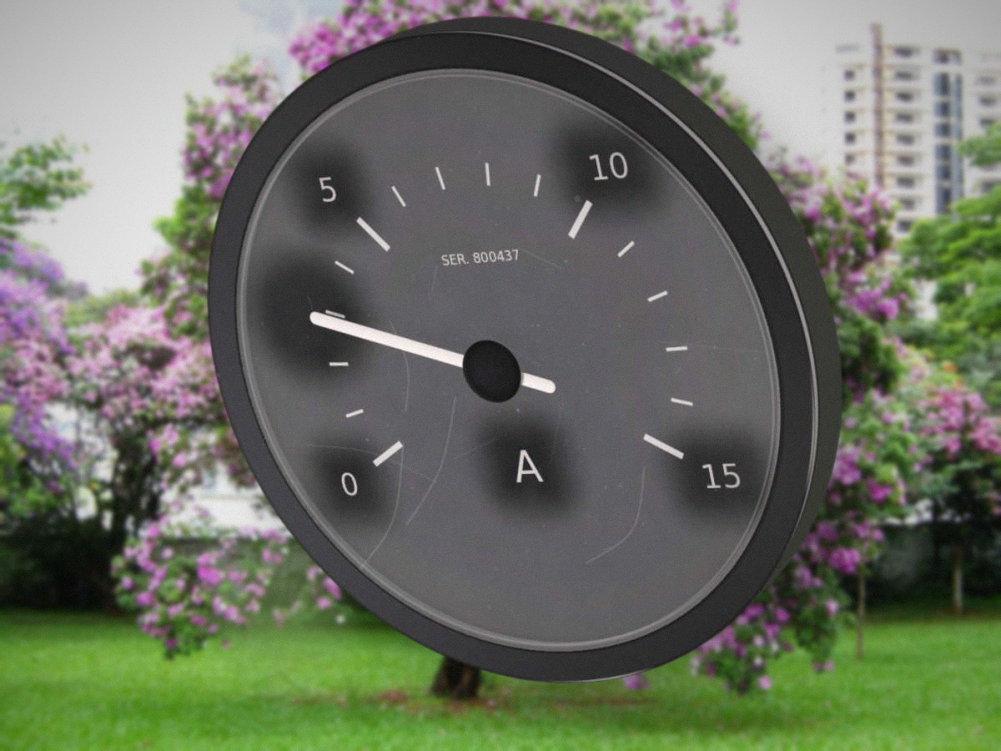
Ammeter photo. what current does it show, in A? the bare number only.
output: 3
